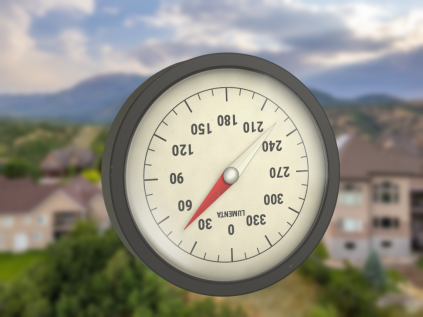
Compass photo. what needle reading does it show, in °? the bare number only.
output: 45
